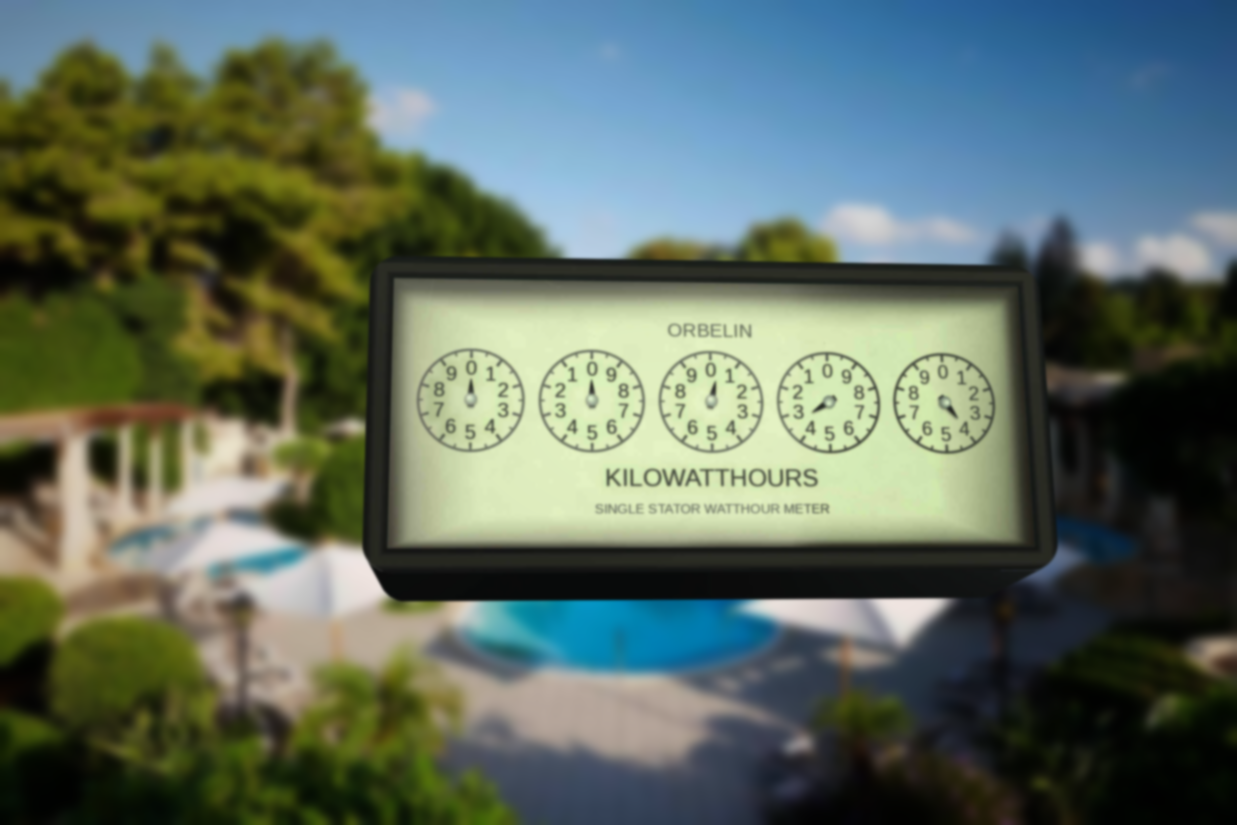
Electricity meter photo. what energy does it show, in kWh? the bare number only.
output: 34
